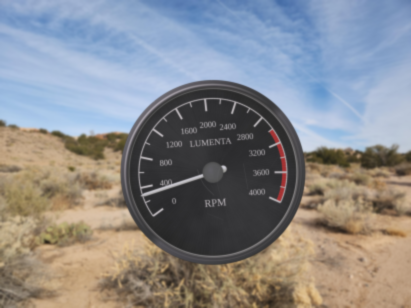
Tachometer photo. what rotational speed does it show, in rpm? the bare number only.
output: 300
